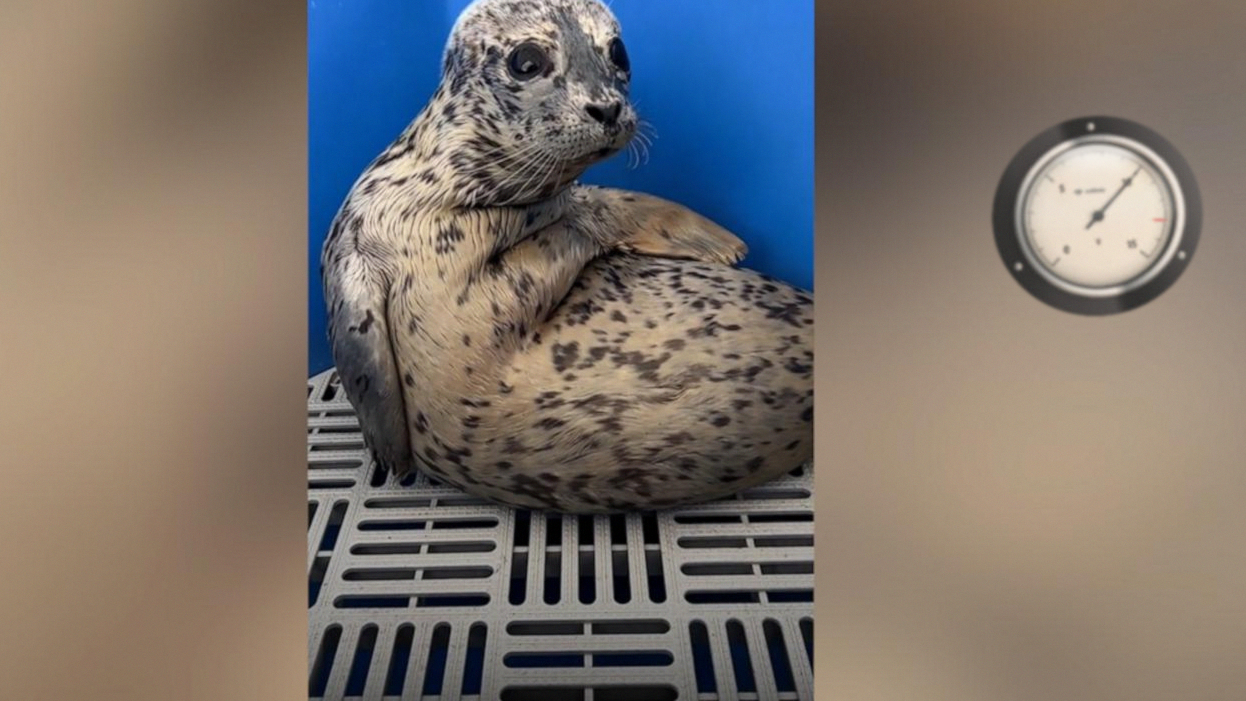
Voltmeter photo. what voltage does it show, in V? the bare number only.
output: 10
